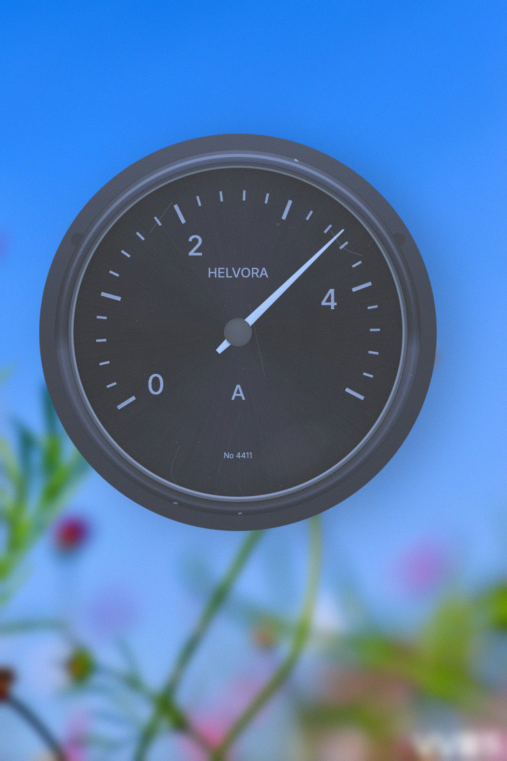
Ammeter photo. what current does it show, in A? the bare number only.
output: 3.5
